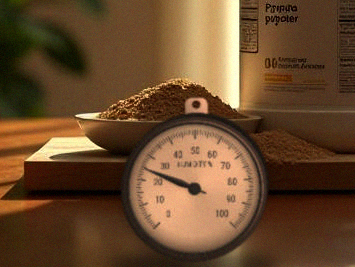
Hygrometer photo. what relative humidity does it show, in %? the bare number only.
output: 25
